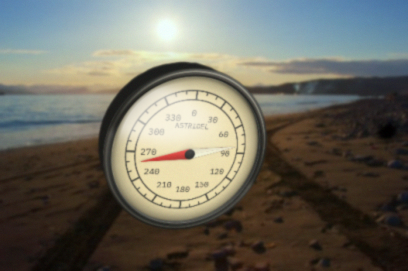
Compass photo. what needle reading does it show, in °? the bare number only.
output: 260
